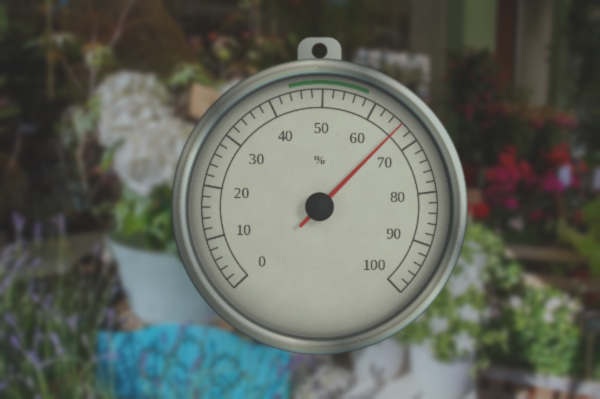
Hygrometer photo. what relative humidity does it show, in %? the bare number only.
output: 66
